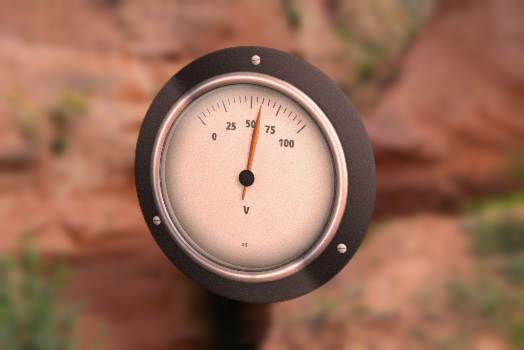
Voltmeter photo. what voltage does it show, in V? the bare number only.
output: 60
